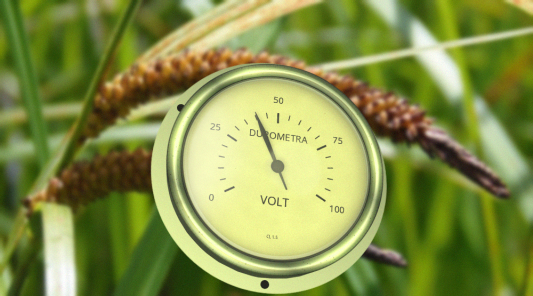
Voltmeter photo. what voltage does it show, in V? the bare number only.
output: 40
